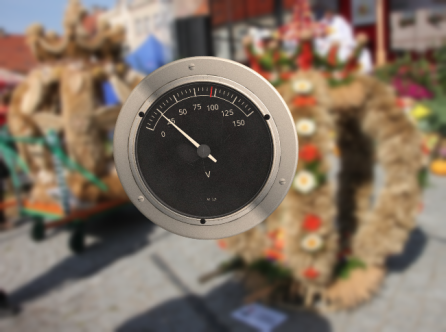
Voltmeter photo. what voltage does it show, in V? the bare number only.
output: 25
